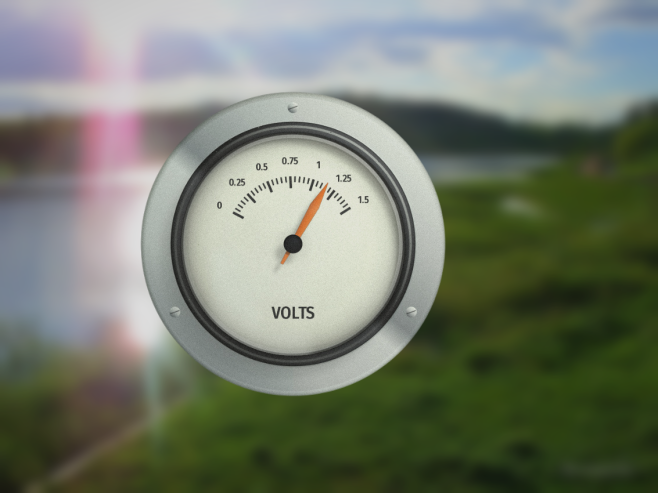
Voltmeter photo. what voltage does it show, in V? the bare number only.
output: 1.15
